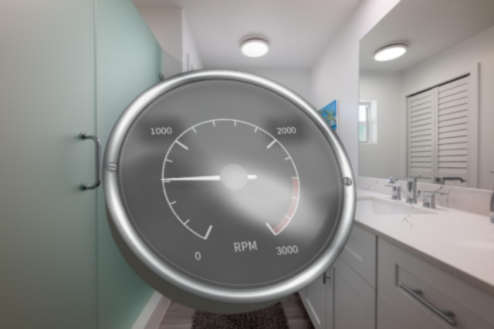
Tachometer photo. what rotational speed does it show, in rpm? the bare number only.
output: 600
